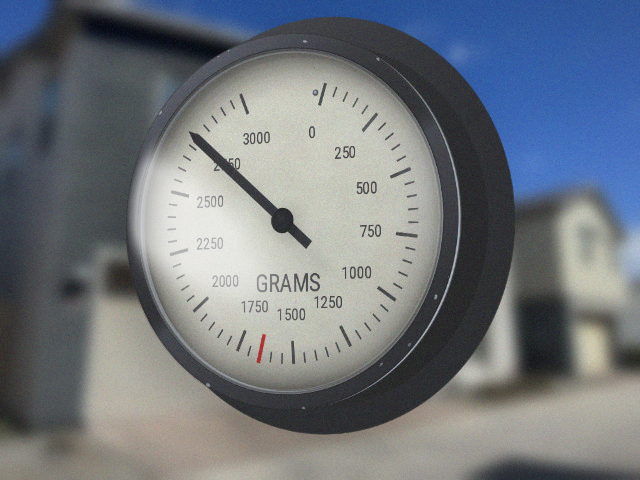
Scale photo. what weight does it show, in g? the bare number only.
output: 2750
